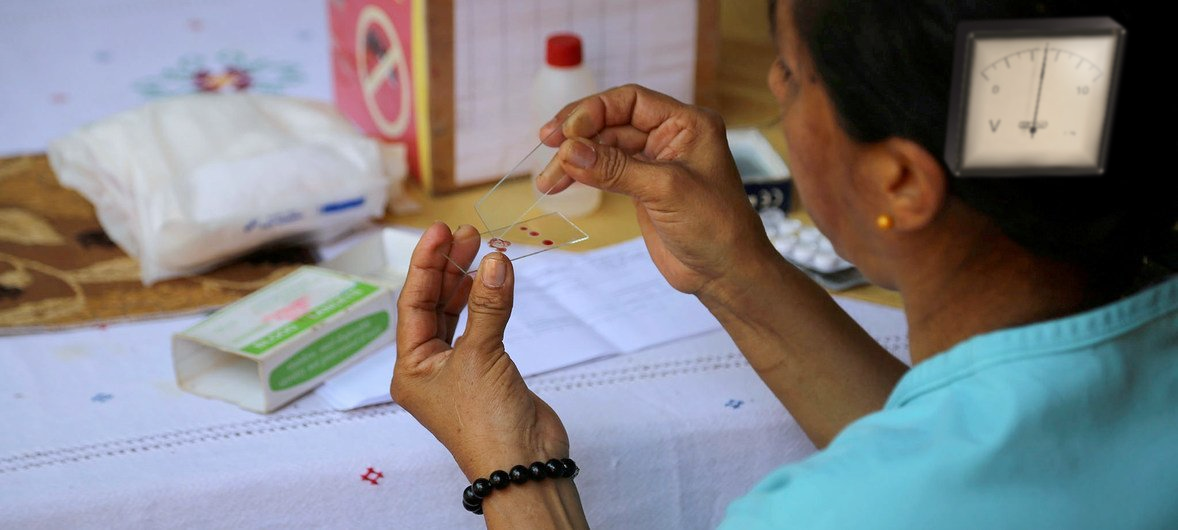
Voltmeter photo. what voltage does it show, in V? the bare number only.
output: 5
